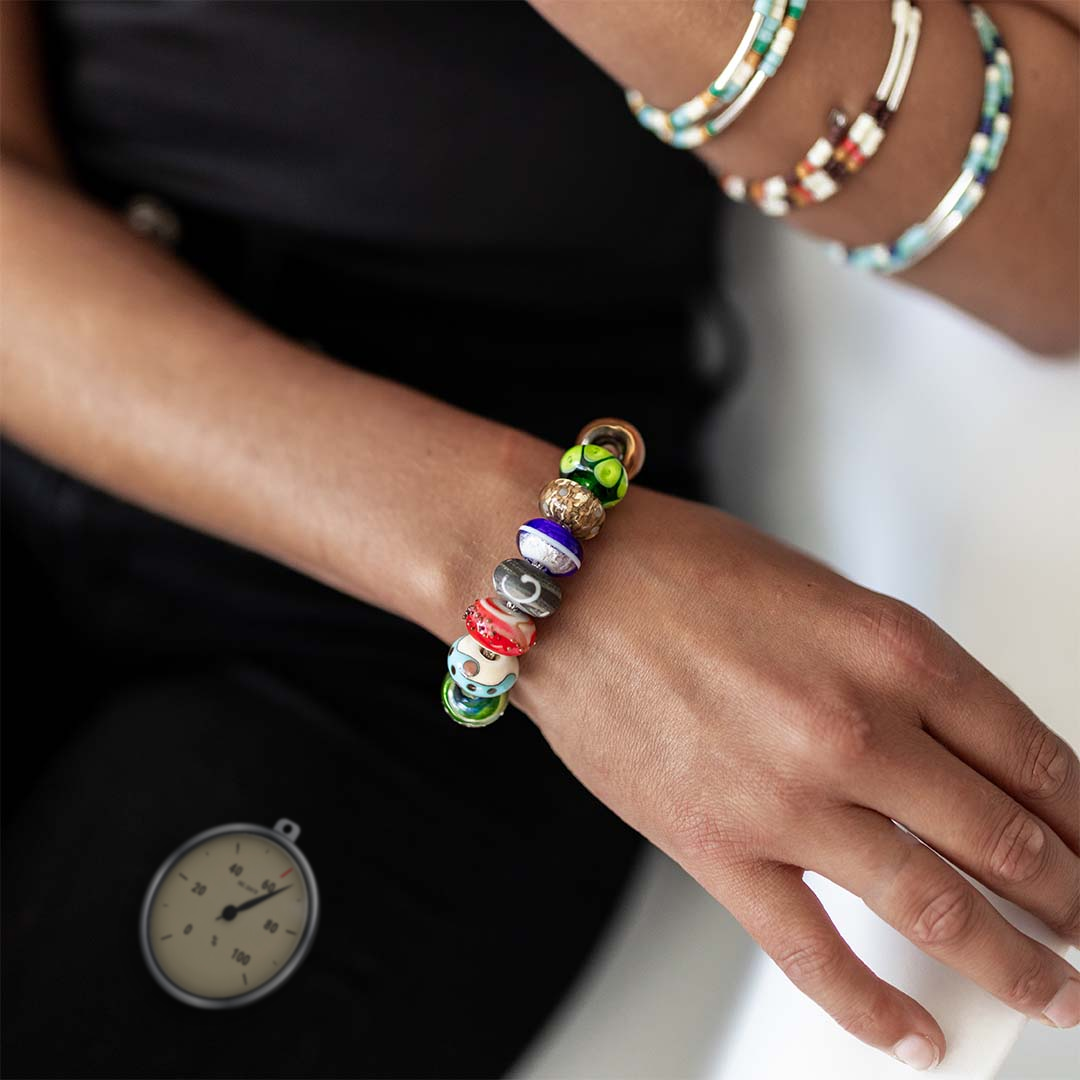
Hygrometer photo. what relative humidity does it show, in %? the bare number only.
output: 65
